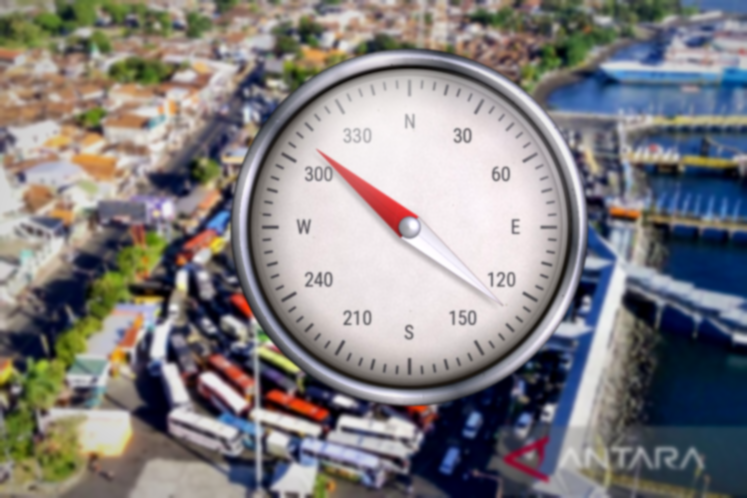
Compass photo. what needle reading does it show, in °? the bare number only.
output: 310
